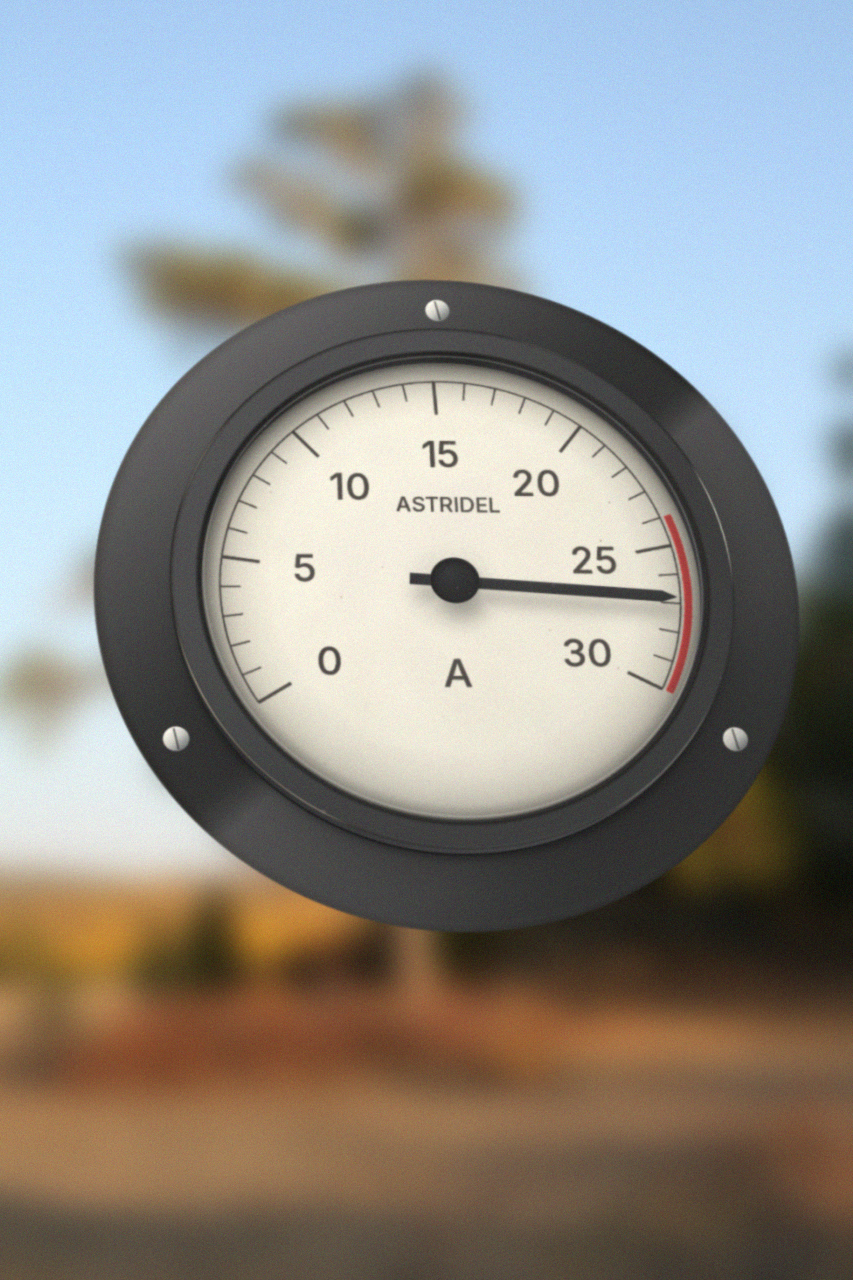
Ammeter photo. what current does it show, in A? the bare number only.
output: 27
